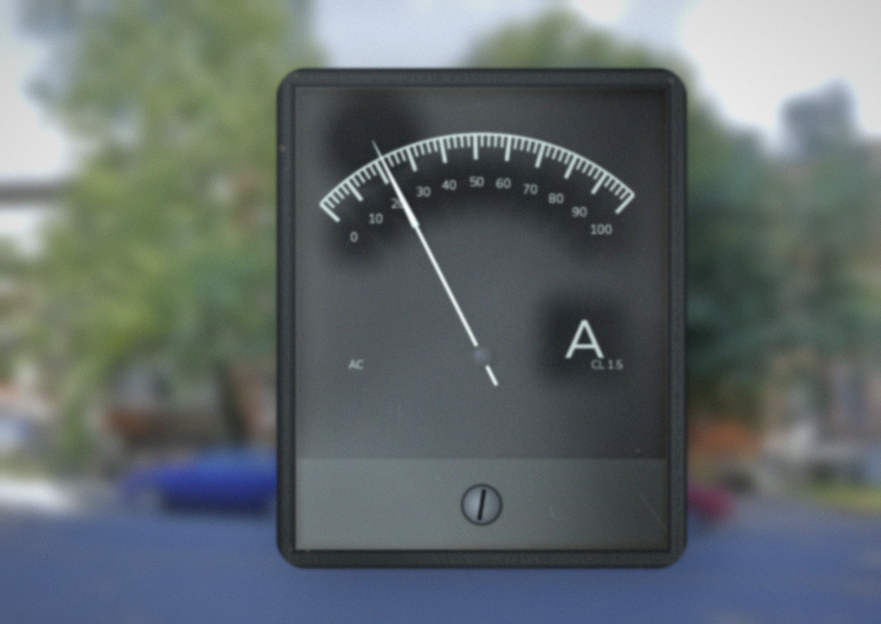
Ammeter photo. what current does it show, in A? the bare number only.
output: 22
